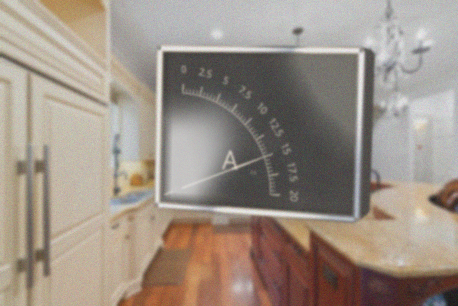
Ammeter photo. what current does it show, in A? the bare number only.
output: 15
